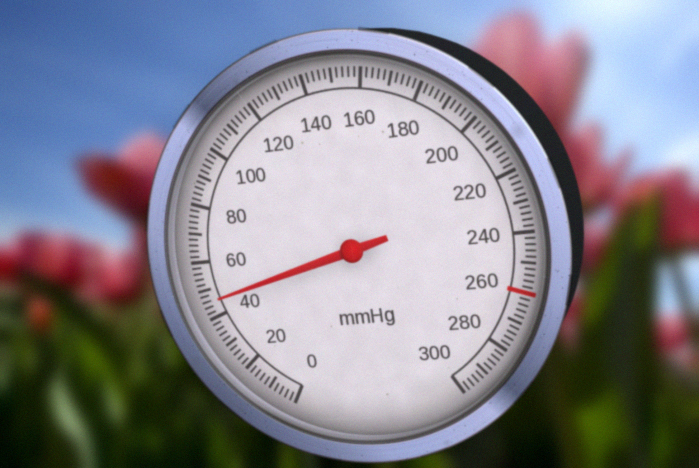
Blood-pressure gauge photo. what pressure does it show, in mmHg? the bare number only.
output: 46
